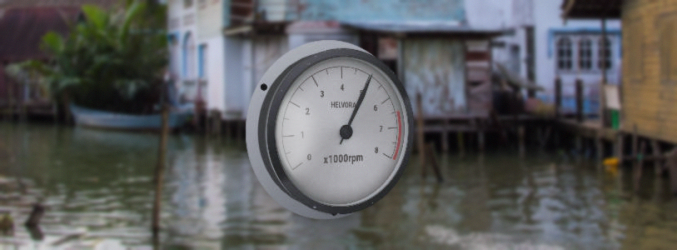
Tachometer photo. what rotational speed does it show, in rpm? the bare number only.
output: 5000
